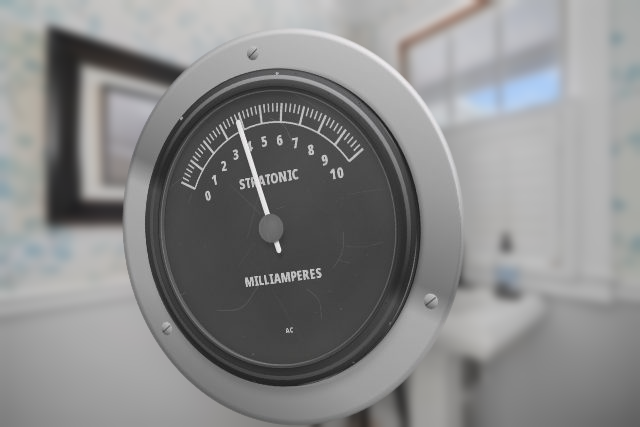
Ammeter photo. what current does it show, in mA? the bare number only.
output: 4
